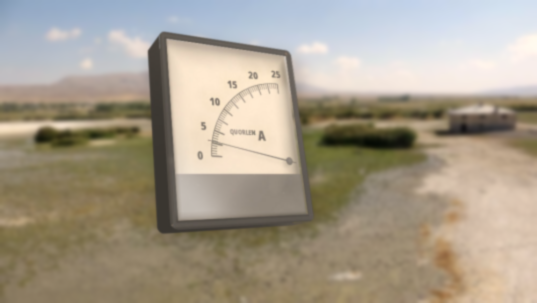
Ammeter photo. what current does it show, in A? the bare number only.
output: 2.5
